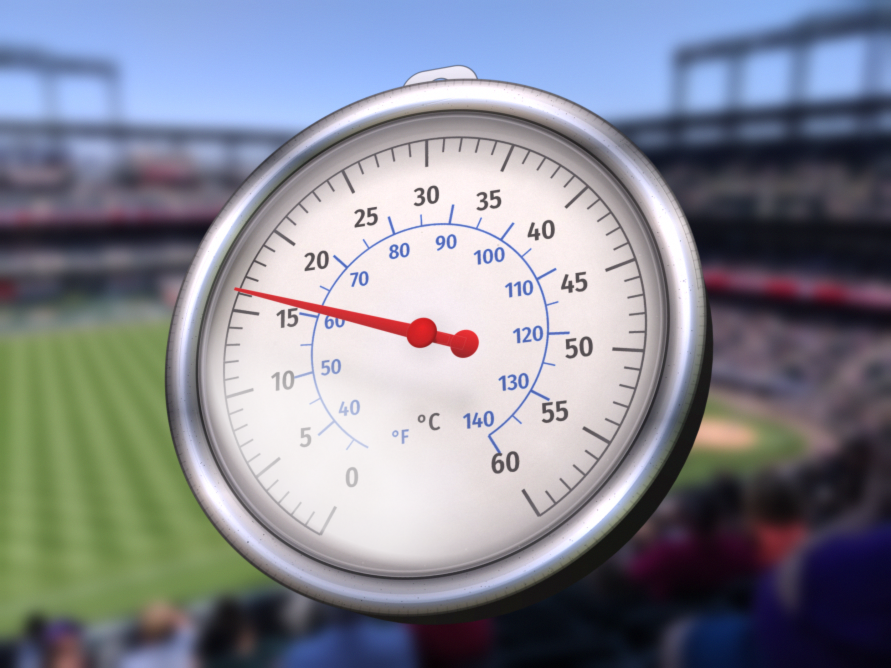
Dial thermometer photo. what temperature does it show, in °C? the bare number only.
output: 16
